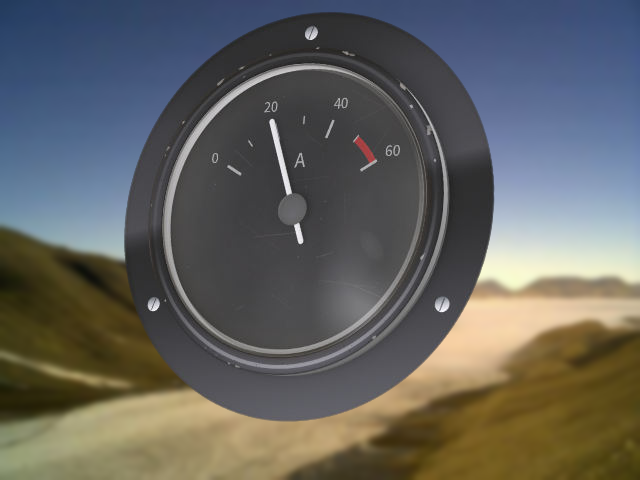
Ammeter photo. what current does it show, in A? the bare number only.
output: 20
